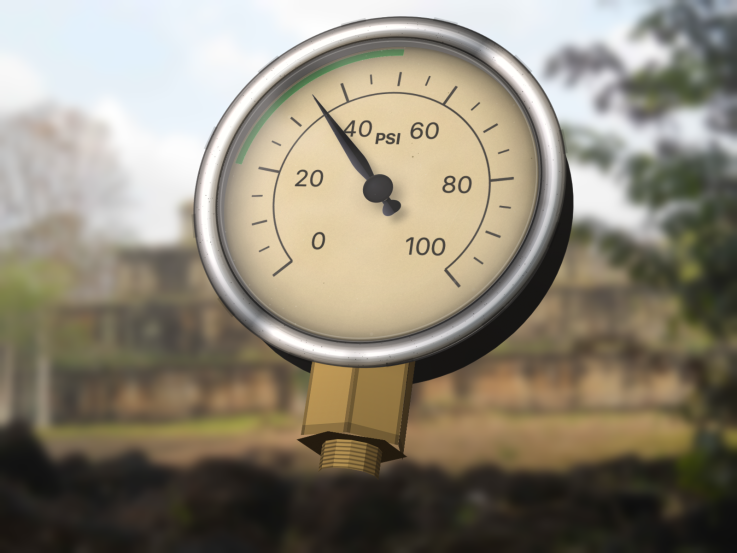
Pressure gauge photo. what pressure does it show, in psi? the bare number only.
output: 35
